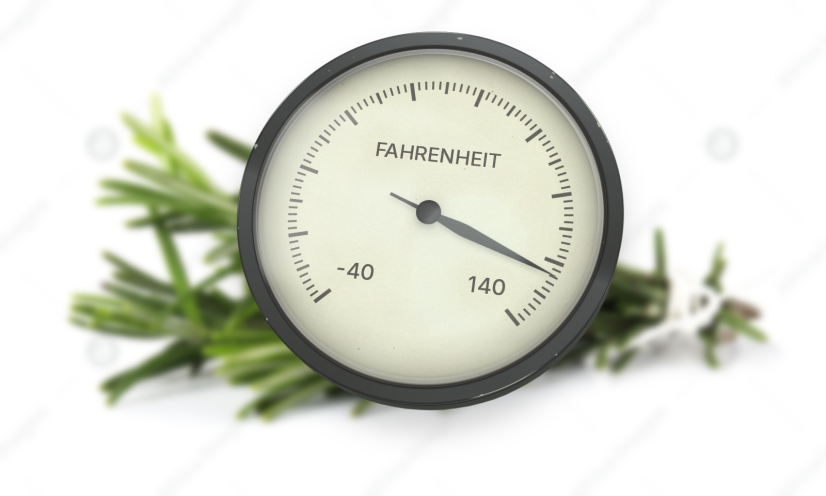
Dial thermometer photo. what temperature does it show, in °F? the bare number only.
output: 124
